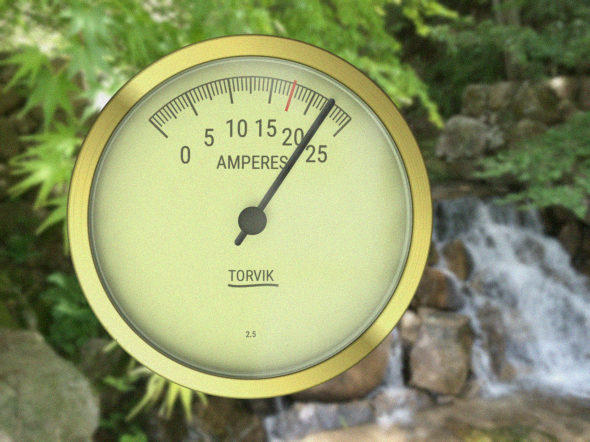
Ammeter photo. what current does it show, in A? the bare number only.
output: 22
